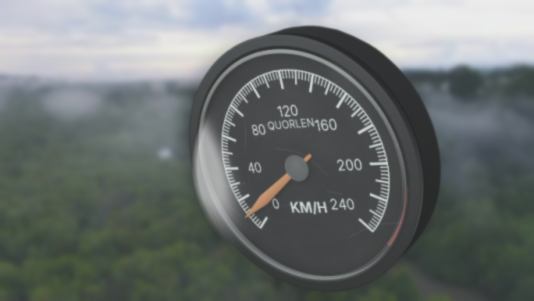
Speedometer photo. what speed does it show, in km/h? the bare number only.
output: 10
